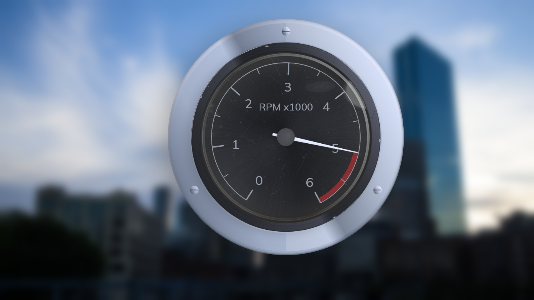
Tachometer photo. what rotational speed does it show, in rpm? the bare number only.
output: 5000
